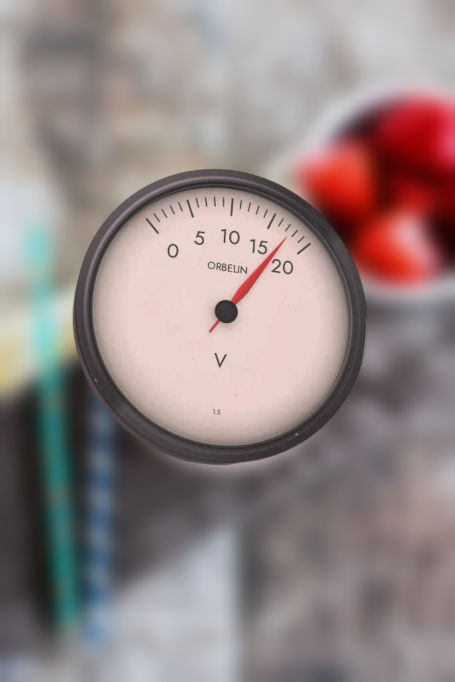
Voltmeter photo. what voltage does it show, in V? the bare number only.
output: 17.5
